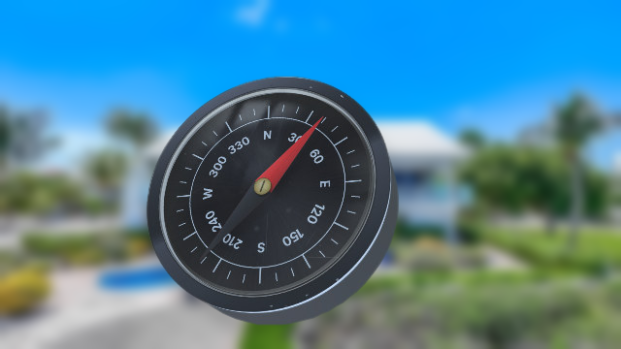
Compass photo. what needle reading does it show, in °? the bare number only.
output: 40
